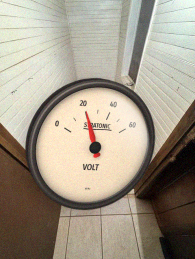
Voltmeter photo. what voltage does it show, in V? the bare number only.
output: 20
